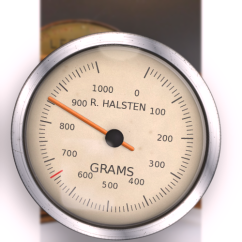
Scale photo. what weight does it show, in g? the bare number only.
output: 860
